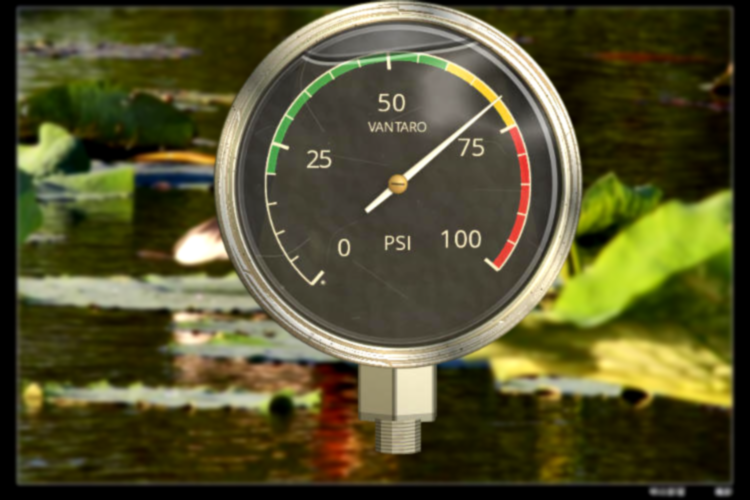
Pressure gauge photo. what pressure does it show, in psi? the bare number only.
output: 70
